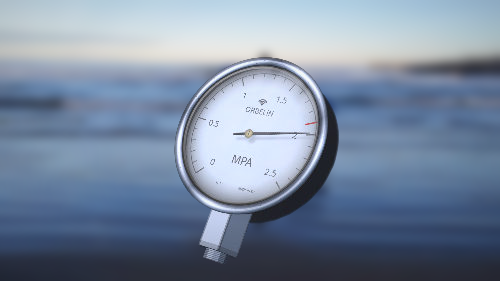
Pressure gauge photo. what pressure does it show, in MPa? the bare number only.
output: 2
